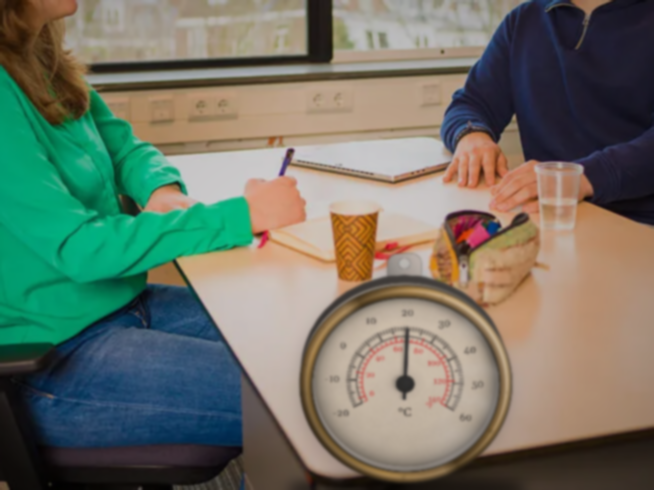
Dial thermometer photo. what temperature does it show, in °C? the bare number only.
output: 20
